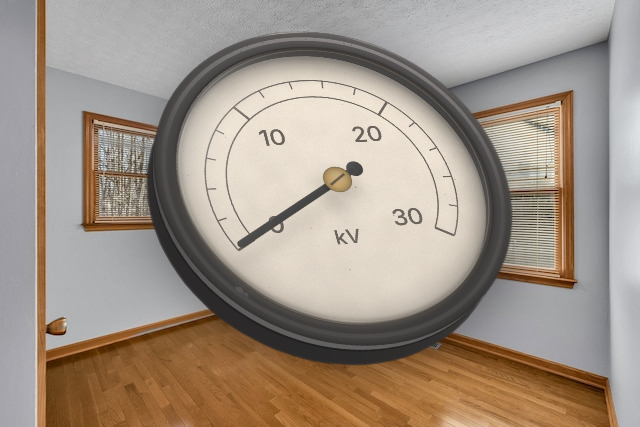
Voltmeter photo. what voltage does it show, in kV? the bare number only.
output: 0
